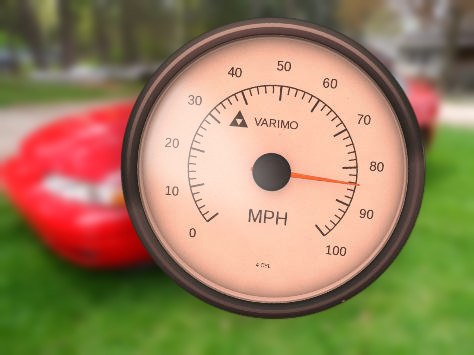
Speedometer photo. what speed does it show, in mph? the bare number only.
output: 84
